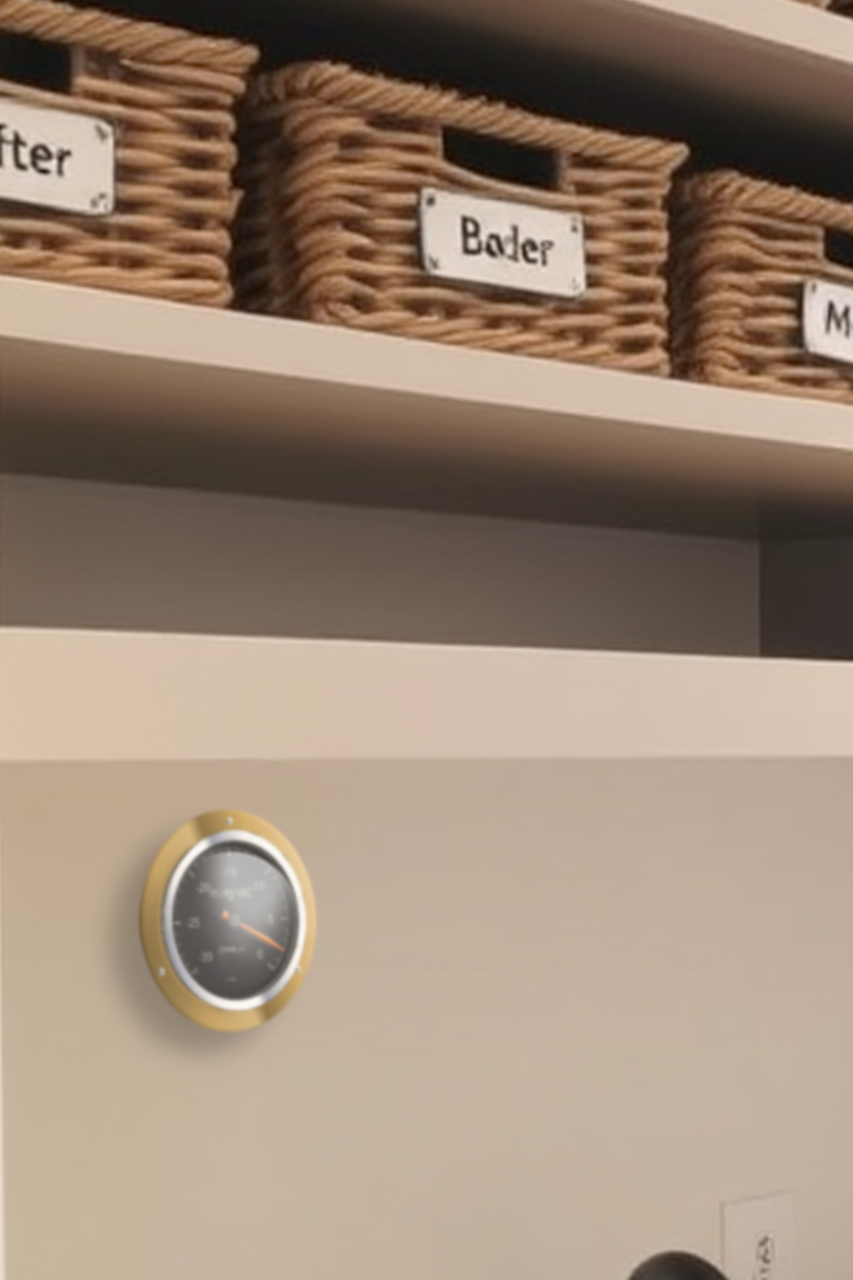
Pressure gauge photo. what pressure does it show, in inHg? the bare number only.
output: -2
